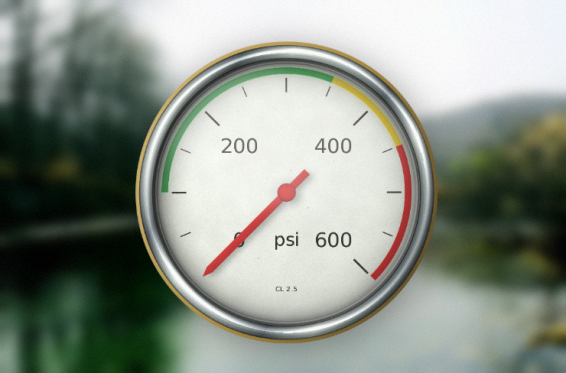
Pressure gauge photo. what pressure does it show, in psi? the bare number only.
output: 0
